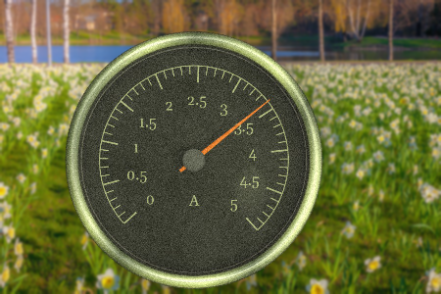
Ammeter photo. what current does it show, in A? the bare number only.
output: 3.4
